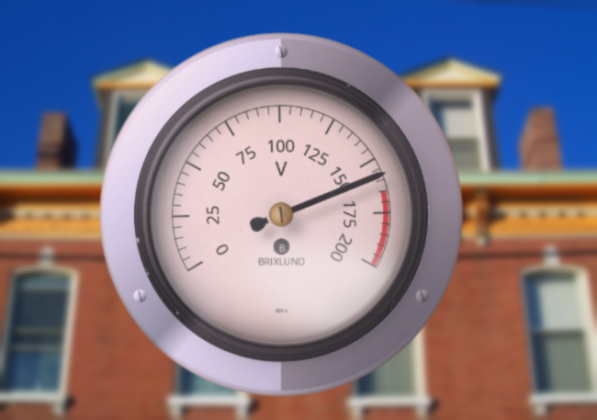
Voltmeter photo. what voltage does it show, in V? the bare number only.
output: 157.5
